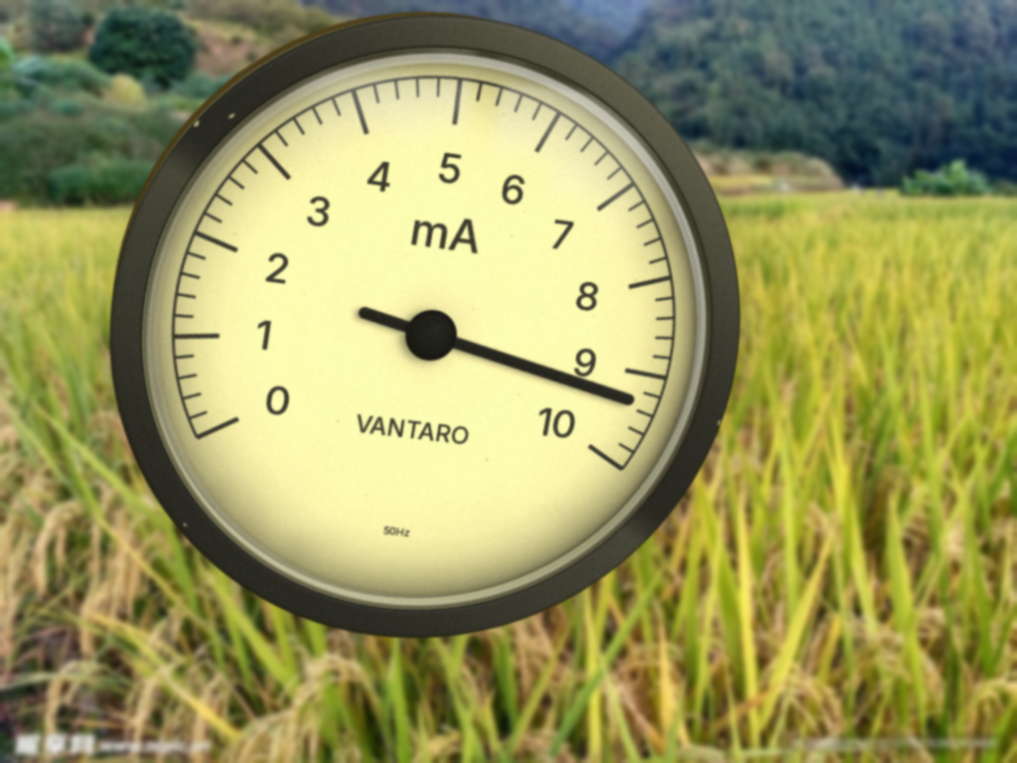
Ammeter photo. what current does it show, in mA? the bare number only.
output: 9.3
